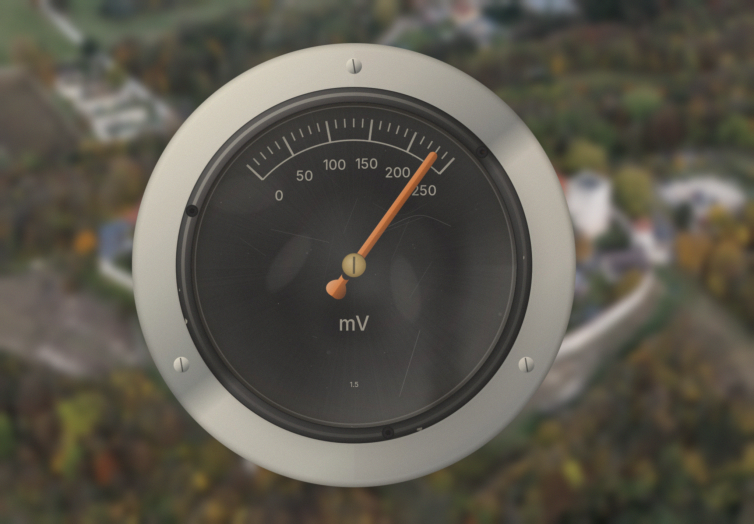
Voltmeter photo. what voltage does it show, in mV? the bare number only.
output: 230
